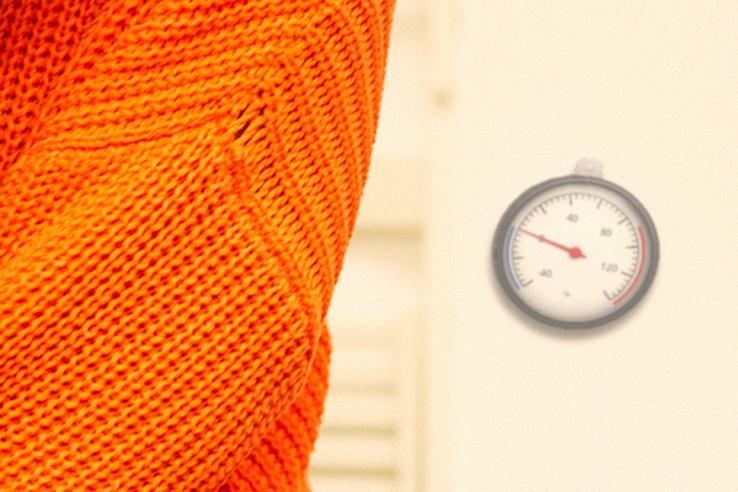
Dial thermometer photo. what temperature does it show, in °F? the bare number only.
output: 0
